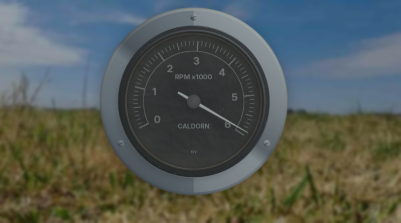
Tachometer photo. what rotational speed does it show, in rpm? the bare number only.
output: 5900
